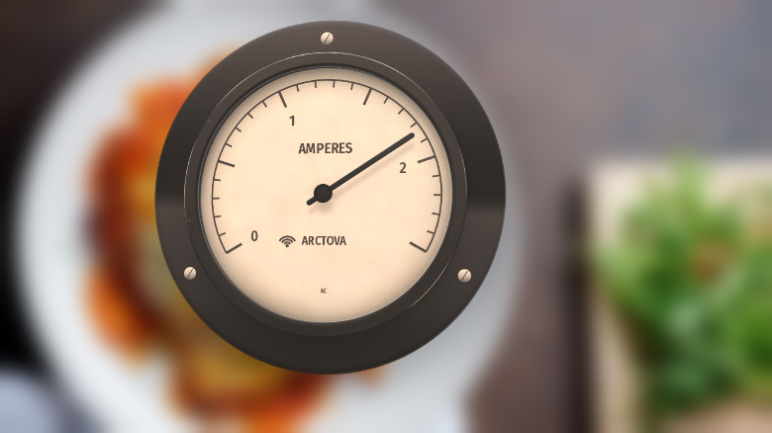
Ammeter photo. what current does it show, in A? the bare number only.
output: 1.85
